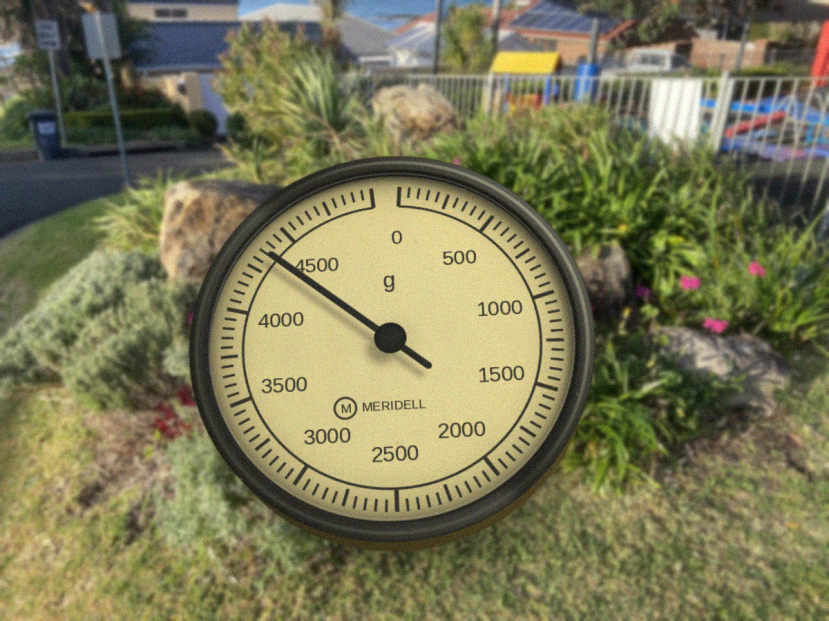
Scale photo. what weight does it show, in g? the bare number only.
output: 4350
